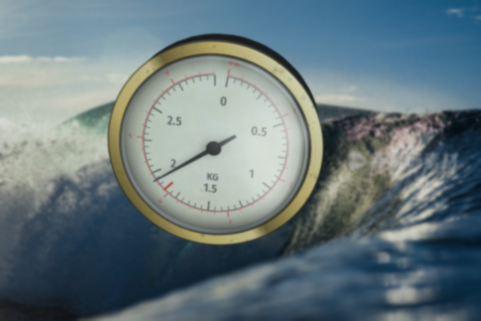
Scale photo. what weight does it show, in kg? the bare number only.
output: 1.95
